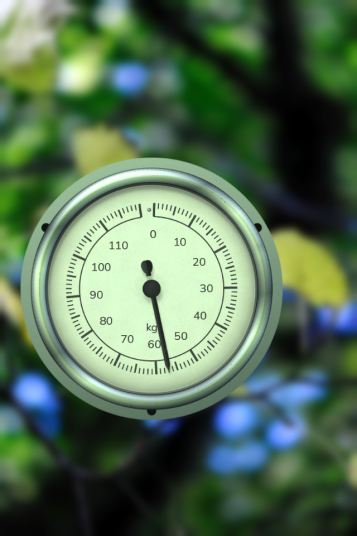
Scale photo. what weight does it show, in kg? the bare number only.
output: 57
